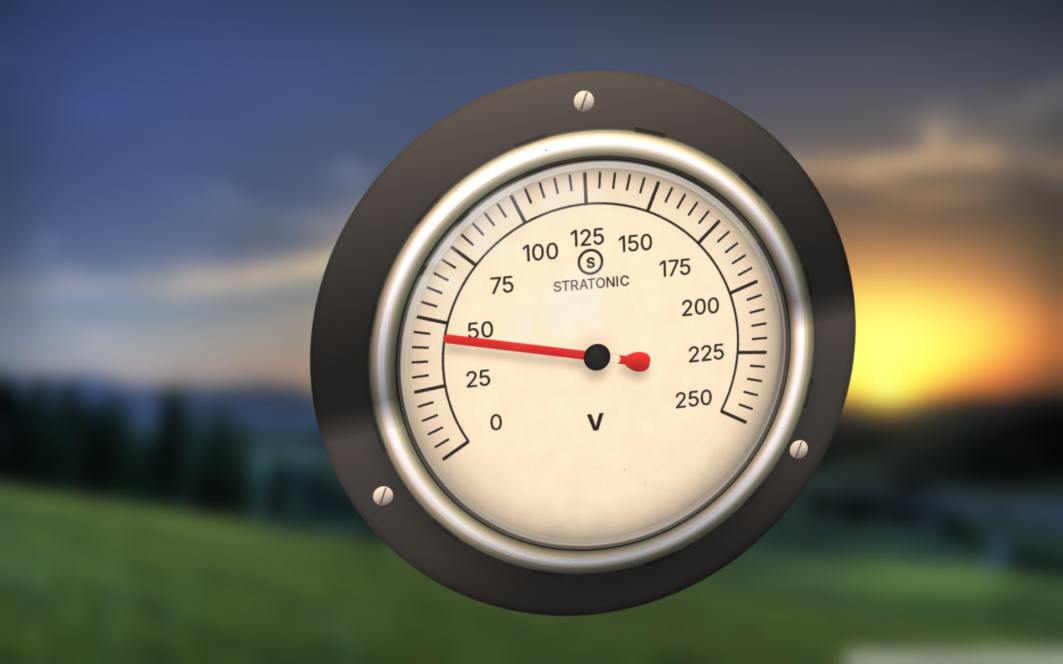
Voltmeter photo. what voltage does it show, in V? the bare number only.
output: 45
